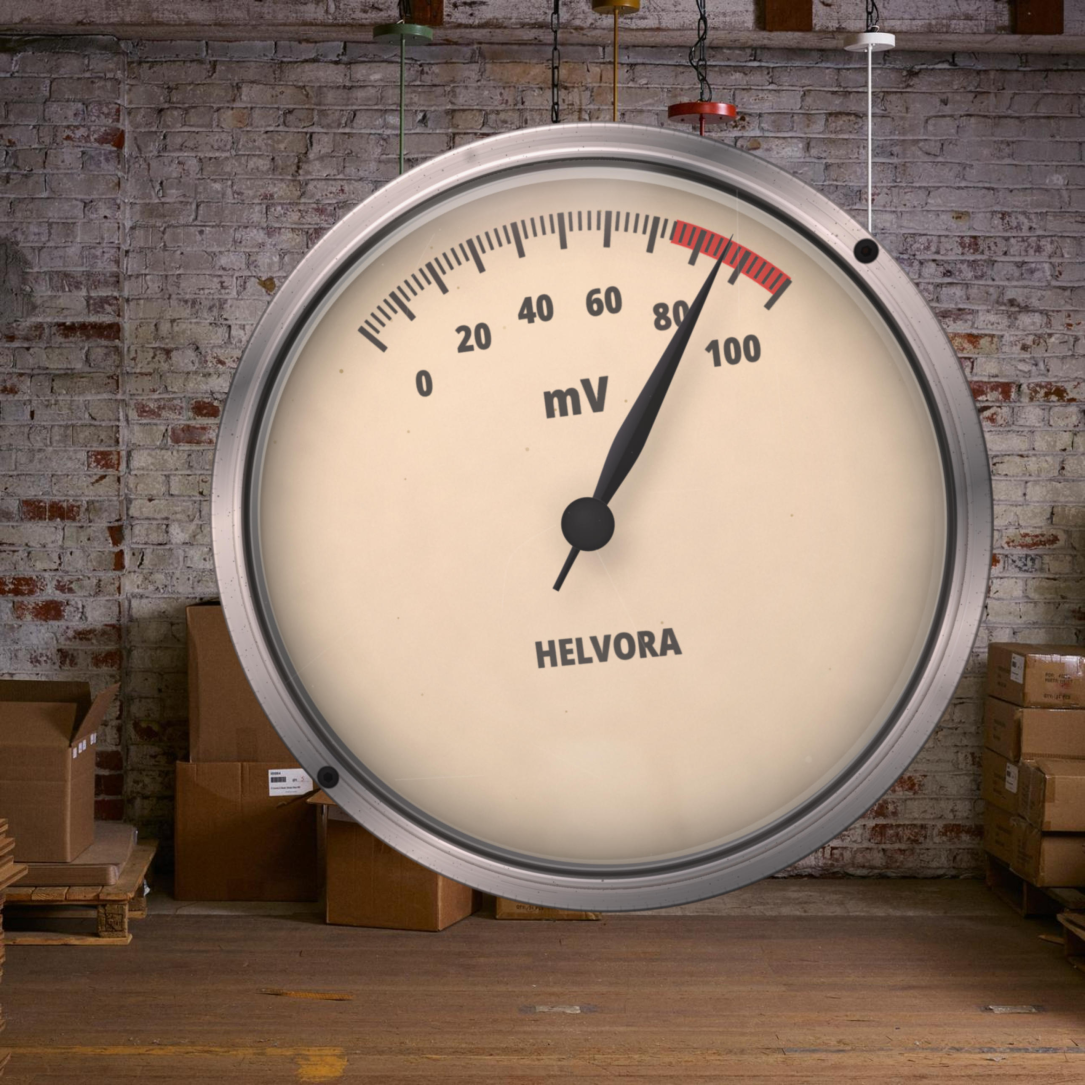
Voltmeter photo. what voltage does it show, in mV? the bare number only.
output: 86
